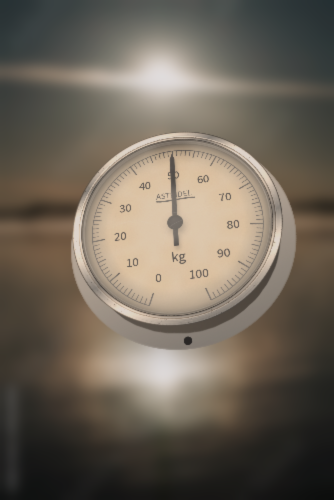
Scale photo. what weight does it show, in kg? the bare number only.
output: 50
